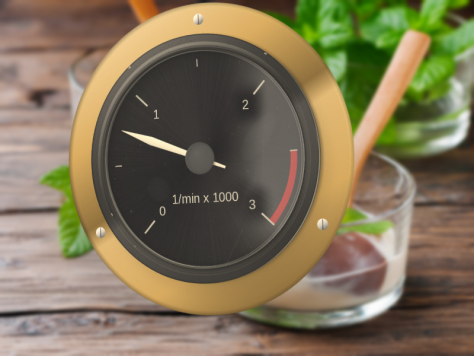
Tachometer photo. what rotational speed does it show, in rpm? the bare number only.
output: 750
